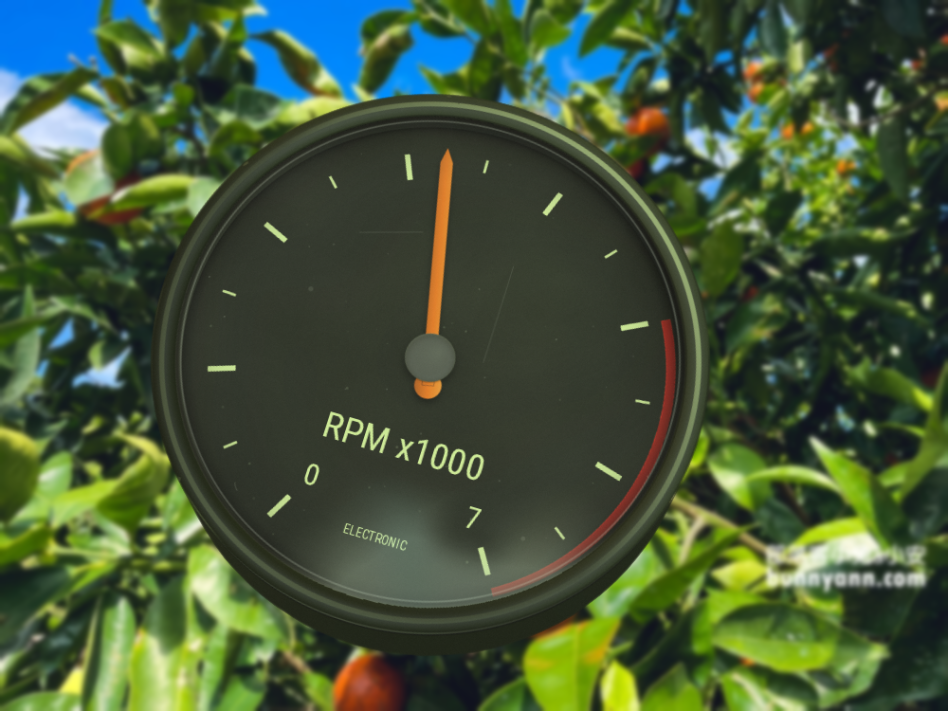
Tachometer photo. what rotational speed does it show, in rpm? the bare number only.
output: 3250
